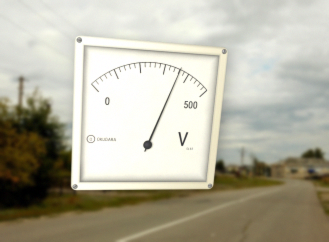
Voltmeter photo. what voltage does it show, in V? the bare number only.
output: 360
